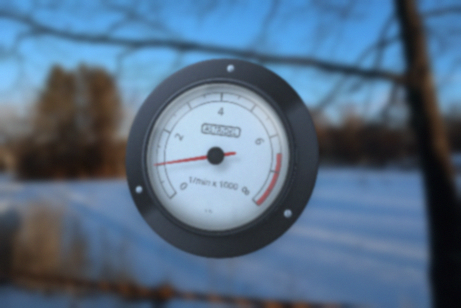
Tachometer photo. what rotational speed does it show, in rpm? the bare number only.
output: 1000
